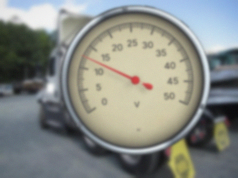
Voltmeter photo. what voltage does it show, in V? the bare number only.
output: 12.5
